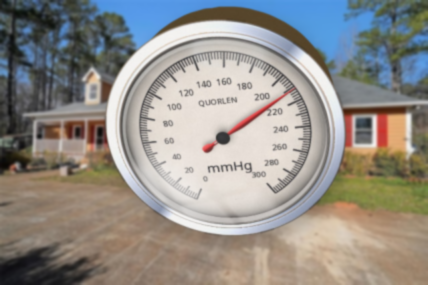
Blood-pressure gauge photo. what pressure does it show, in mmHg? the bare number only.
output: 210
